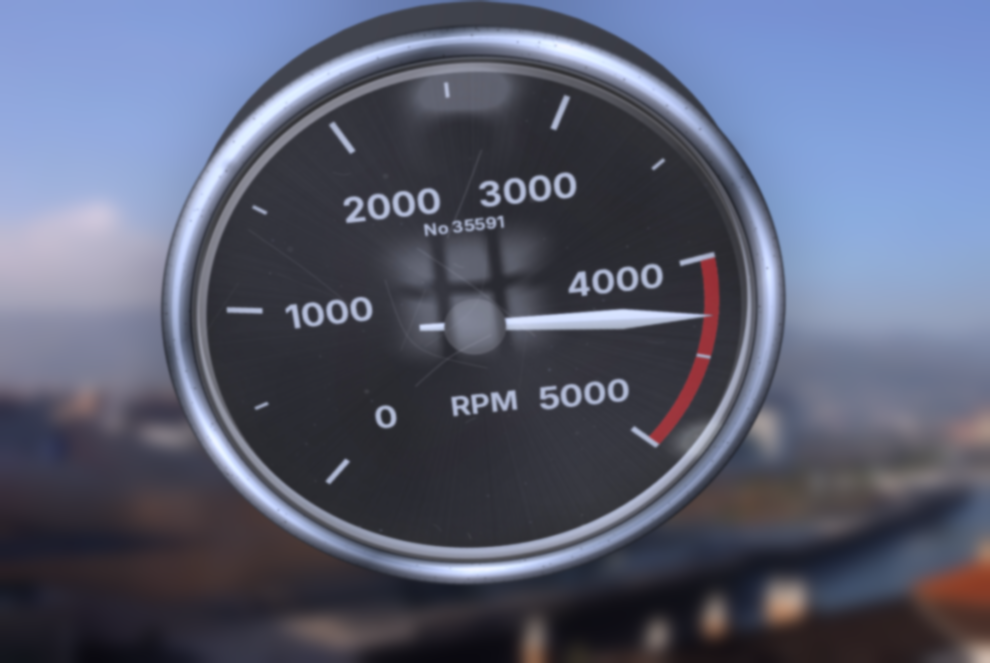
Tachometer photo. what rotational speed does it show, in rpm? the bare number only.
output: 4250
